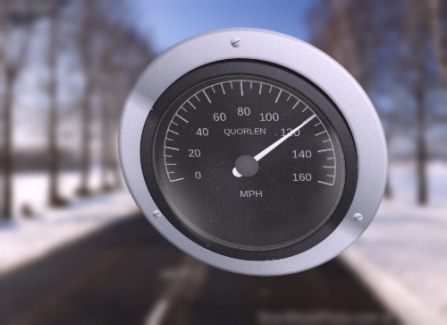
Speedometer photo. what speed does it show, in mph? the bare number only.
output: 120
